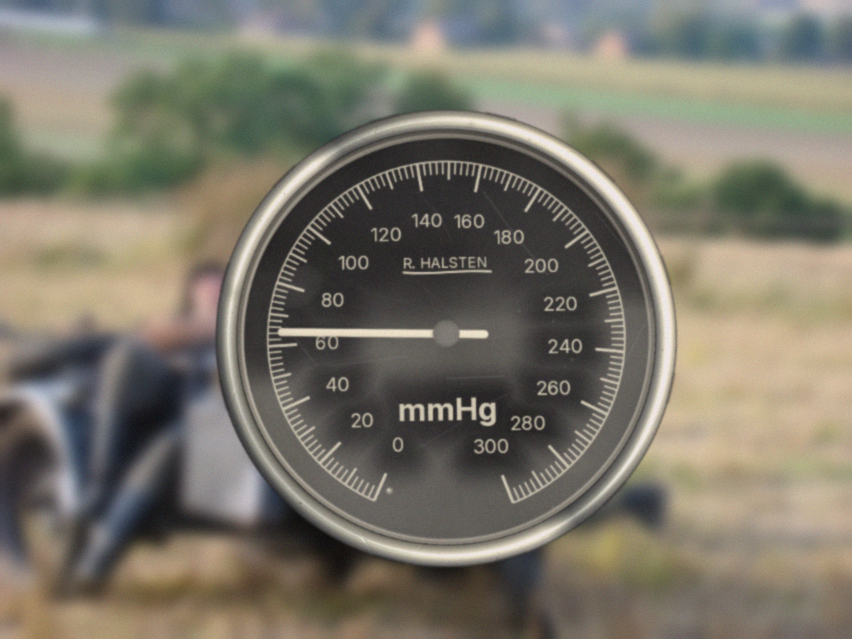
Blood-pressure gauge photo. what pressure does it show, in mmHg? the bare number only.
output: 64
